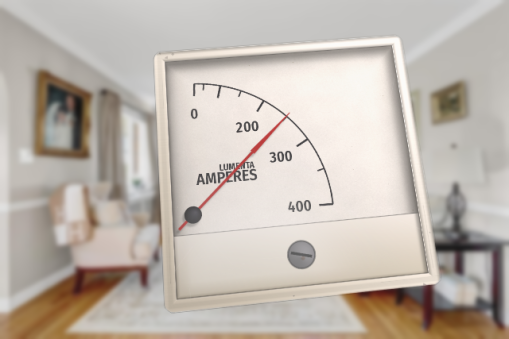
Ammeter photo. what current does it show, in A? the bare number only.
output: 250
